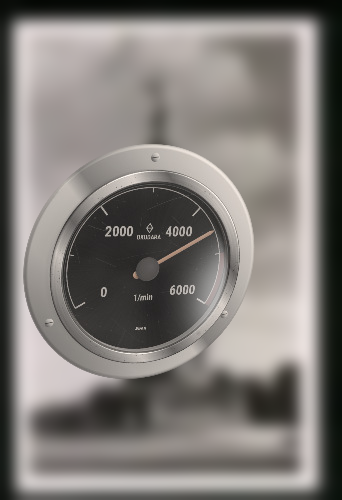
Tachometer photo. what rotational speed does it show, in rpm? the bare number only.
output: 4500
